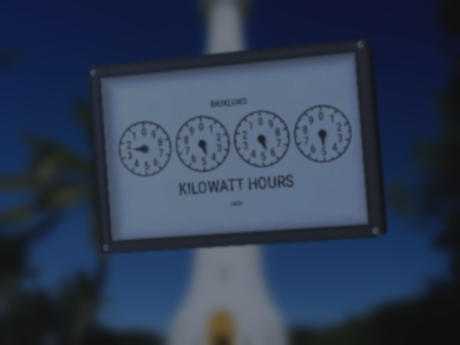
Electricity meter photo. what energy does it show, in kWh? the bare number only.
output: 2455
